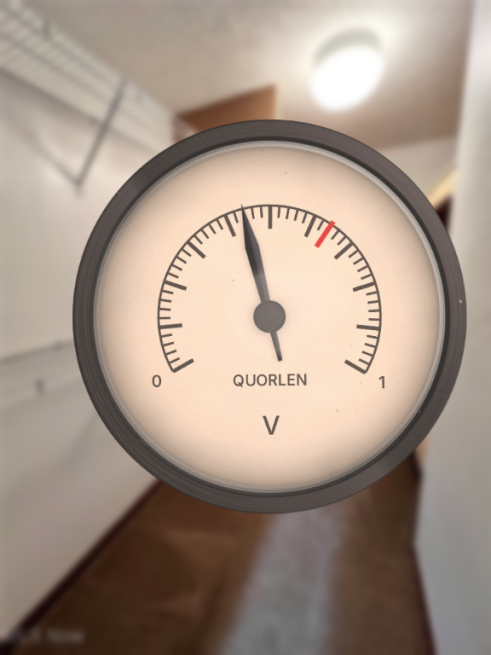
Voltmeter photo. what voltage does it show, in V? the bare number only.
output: 0.44
